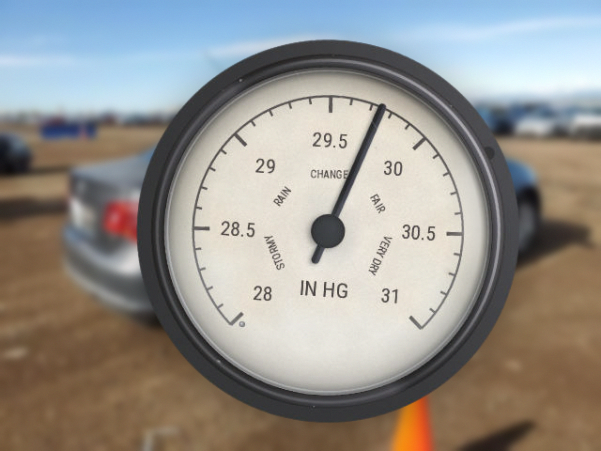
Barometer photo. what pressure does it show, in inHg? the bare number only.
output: 29.75
